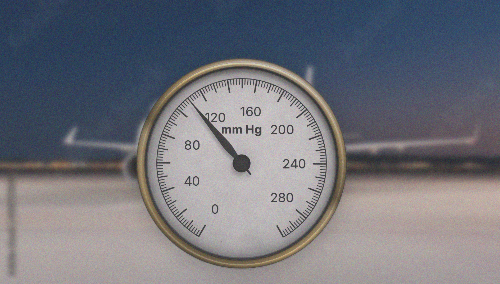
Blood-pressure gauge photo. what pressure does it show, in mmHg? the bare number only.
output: 110
